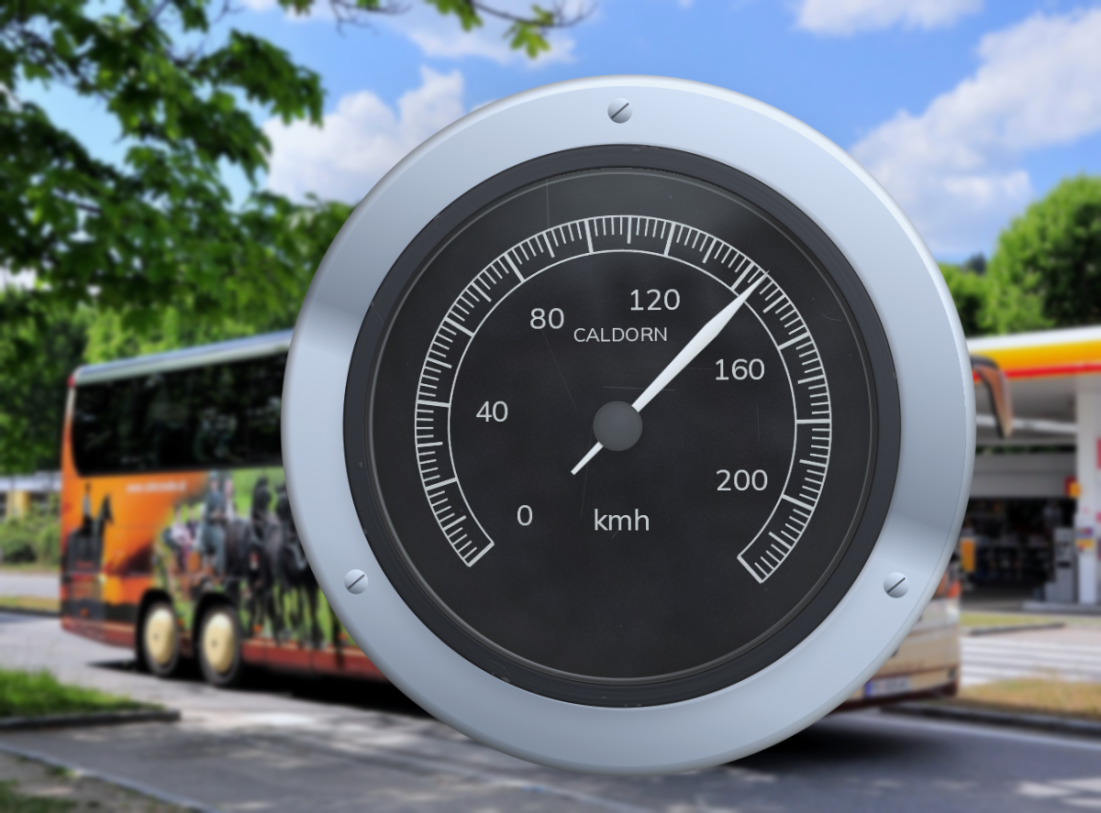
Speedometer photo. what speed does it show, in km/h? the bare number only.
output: 144
